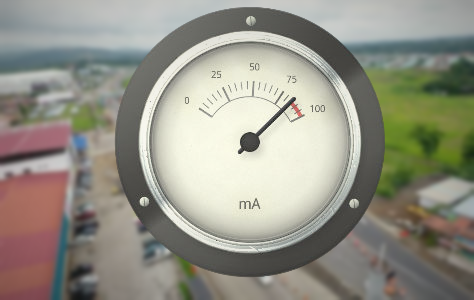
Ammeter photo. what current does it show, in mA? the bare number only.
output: 85
